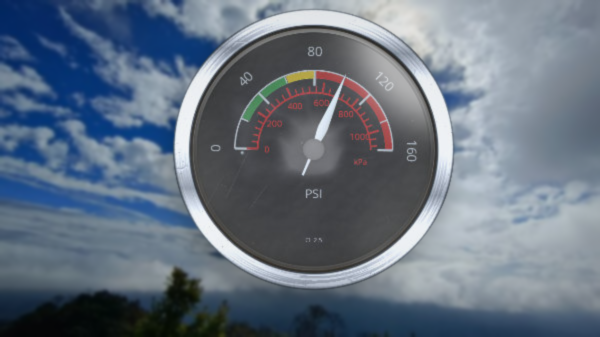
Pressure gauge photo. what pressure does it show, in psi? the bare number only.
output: 100
